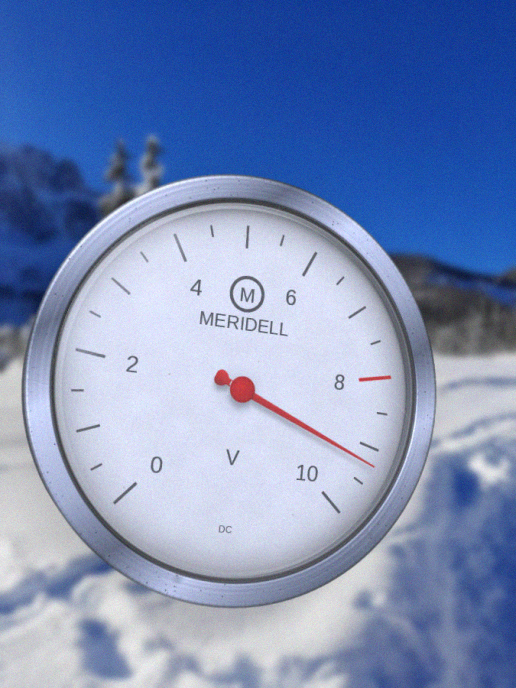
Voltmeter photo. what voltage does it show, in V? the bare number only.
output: 9.25
